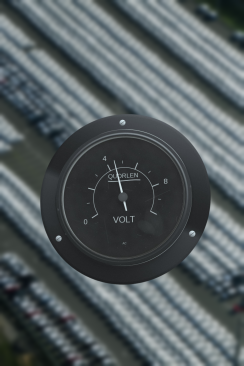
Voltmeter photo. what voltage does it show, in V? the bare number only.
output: 4.5
